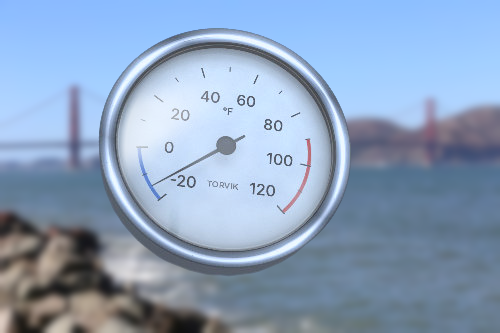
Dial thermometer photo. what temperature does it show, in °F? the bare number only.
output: -15
